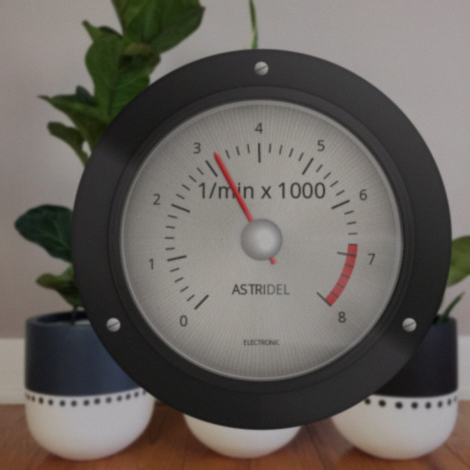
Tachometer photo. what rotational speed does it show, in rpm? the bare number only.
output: 3200
